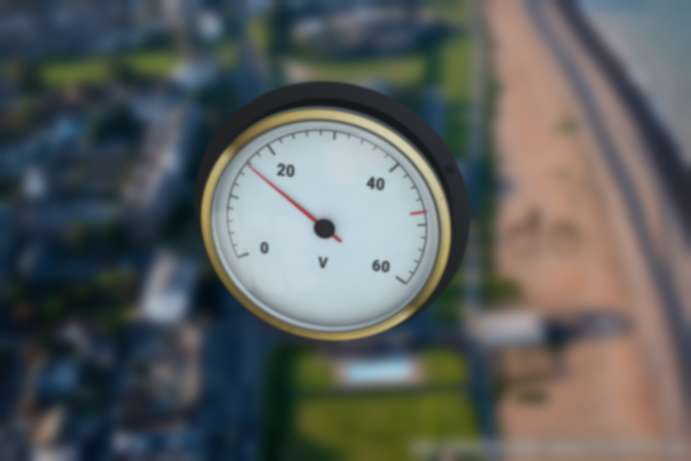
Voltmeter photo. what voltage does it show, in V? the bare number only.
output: 16
